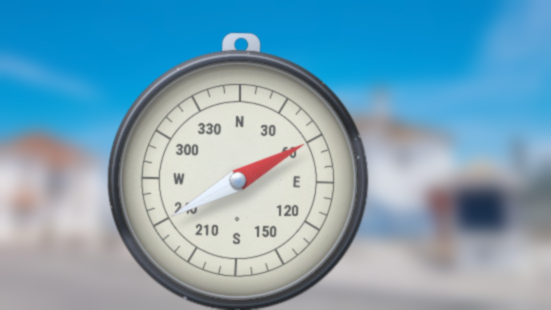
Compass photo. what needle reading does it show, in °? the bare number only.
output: 60
